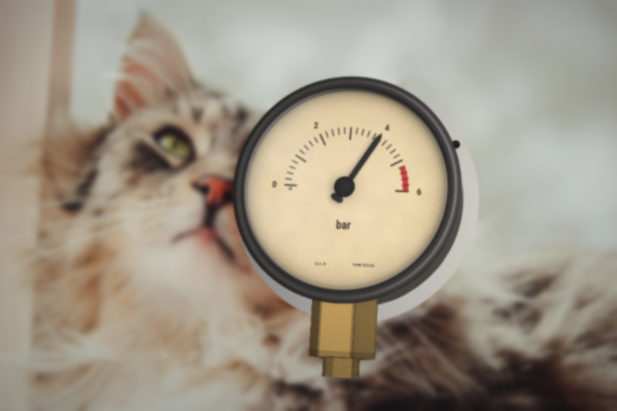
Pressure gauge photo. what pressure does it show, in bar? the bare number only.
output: 4
